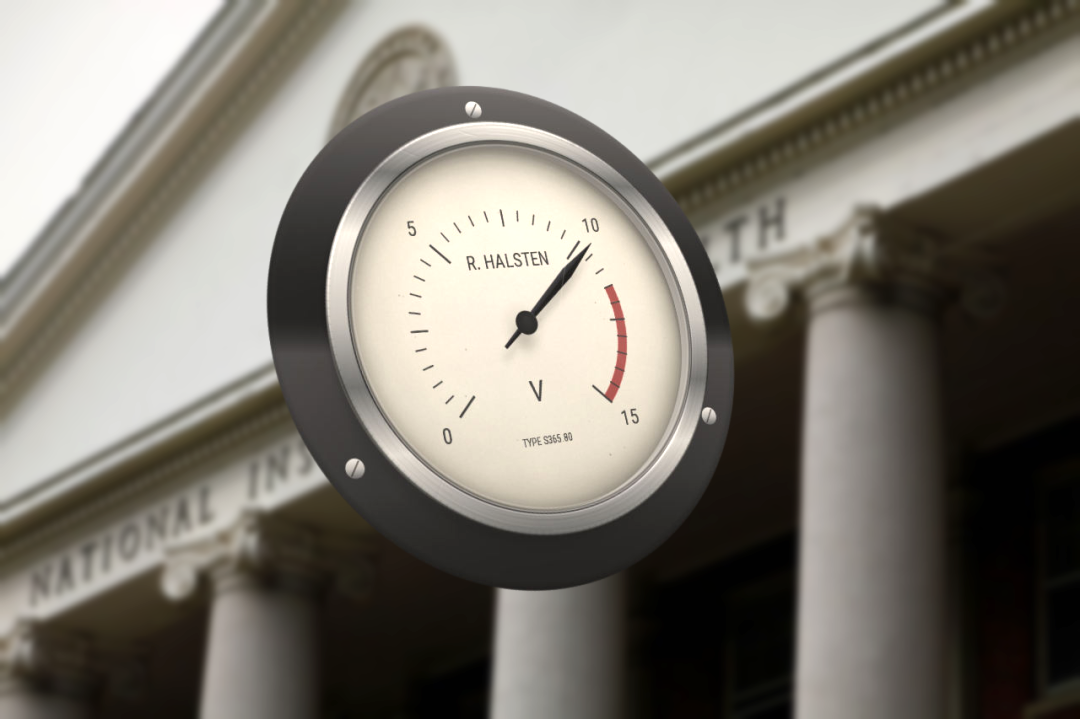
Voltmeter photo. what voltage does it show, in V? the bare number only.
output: 10.25
